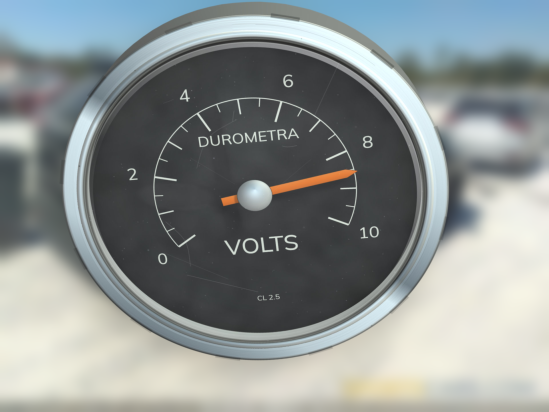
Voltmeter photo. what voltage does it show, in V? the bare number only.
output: 8.5
